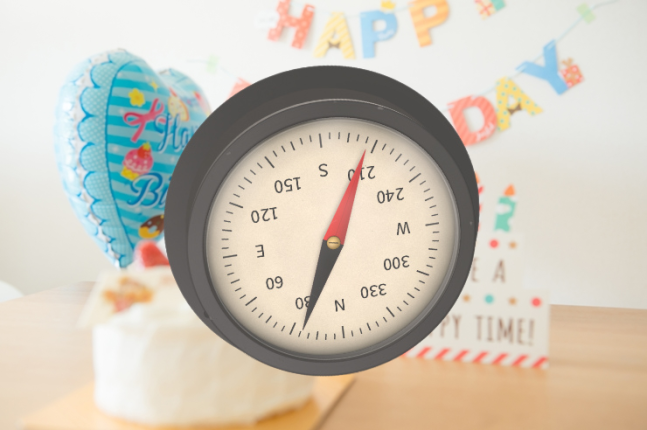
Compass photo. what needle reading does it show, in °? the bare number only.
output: 205
